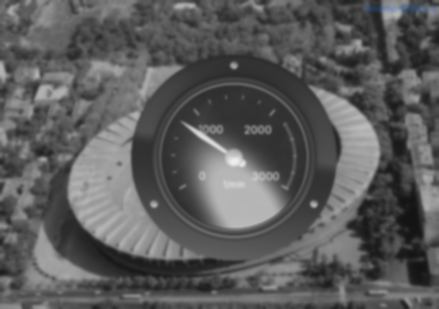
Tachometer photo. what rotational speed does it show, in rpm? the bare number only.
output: 800
